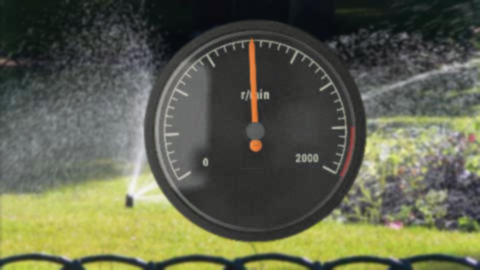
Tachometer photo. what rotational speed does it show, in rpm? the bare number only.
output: 1000
